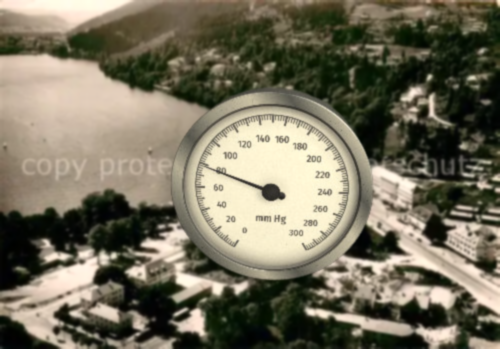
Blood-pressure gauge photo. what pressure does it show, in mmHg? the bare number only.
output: 80
